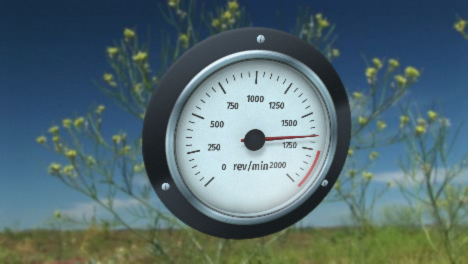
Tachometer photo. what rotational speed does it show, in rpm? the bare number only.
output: 1650
